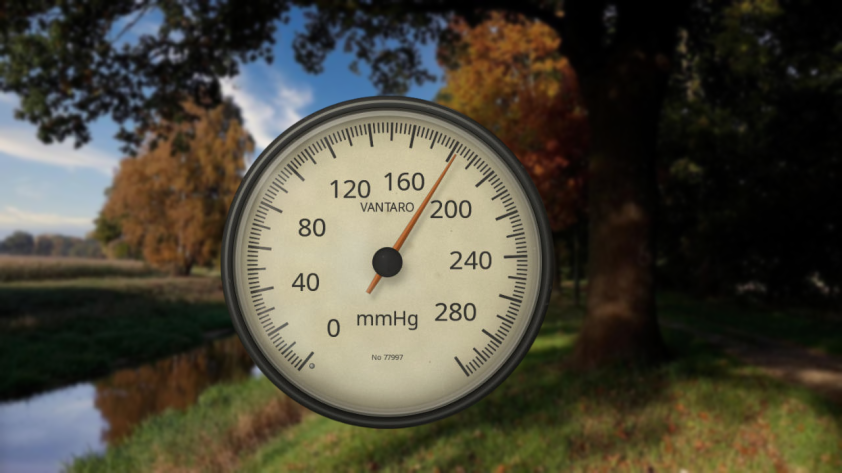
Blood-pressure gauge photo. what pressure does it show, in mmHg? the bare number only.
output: 182
